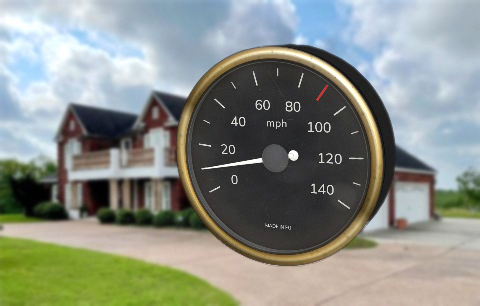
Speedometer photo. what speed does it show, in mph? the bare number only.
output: 10
